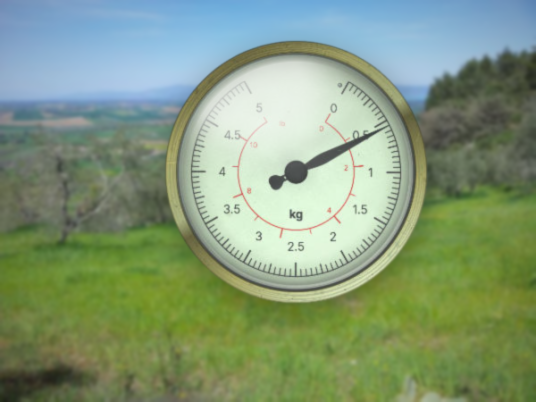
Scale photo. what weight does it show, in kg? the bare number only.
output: 0.55
